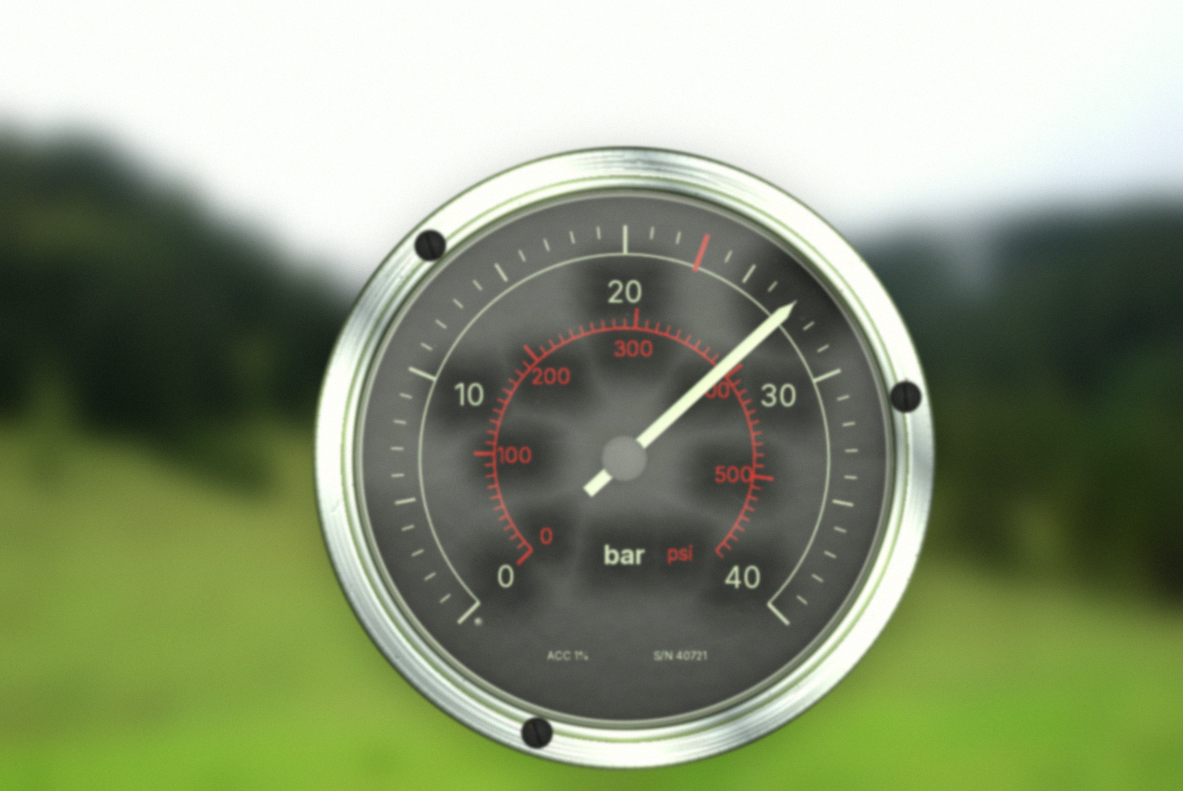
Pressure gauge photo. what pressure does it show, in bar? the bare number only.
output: 27
